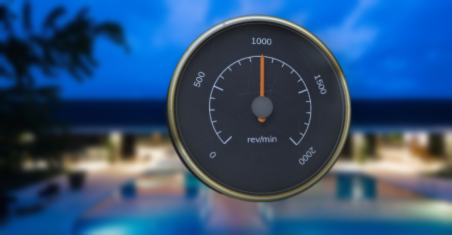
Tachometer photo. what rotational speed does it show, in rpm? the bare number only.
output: 1000
